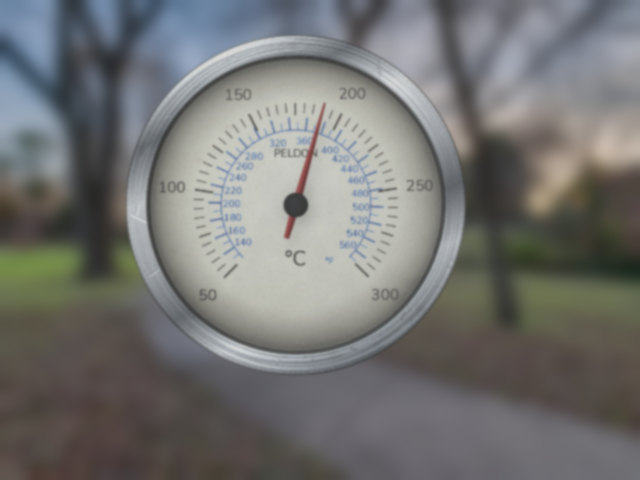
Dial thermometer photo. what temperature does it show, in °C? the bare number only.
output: 190
